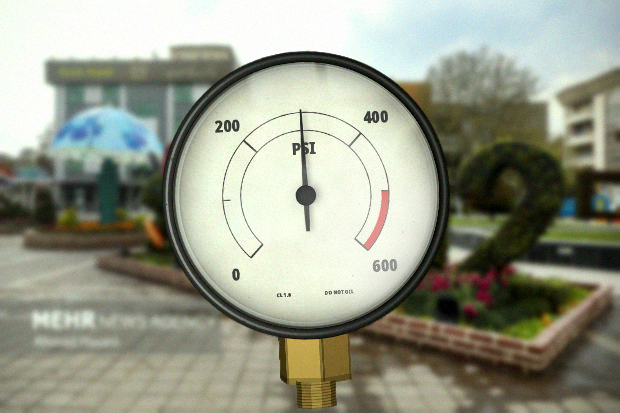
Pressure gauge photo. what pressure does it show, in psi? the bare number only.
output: 300
